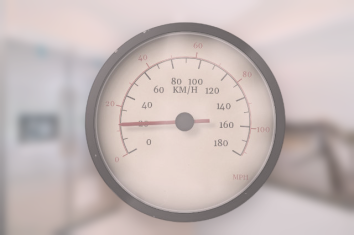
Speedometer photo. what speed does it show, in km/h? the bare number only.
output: 20
